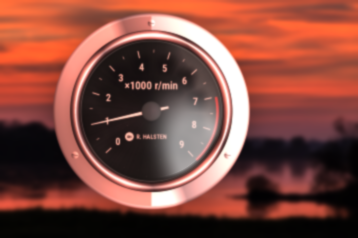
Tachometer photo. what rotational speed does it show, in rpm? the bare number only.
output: 1000
